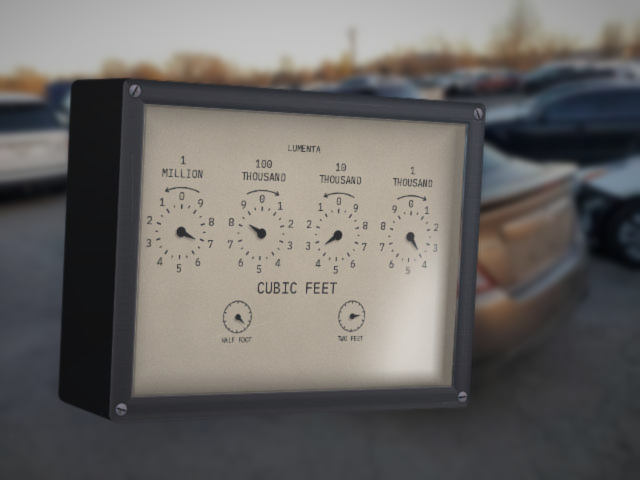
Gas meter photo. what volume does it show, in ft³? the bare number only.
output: 683400
